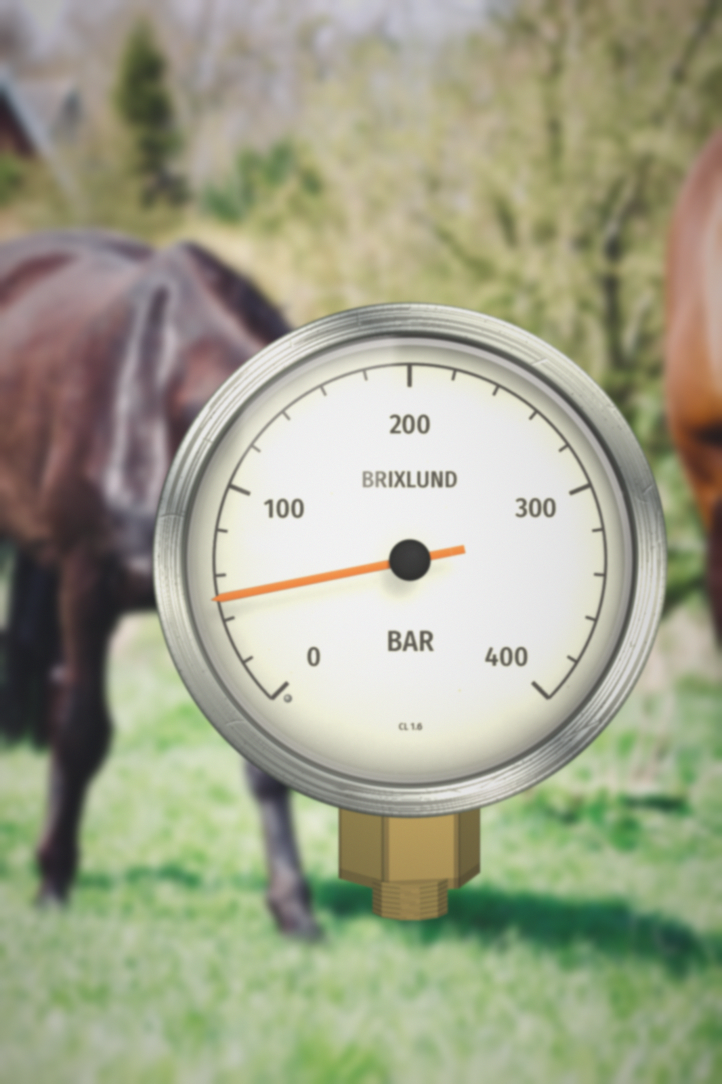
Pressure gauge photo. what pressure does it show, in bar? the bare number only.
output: 50
